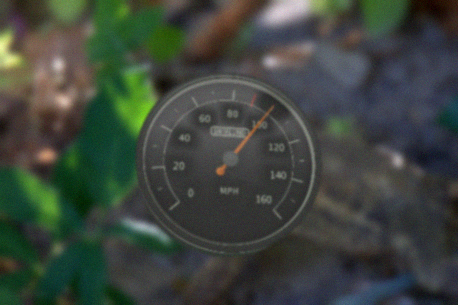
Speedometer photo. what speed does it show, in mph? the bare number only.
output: 100
